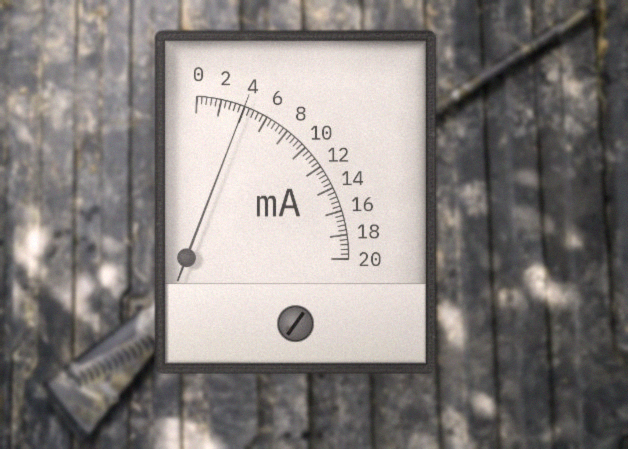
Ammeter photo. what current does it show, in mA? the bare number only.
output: 4
